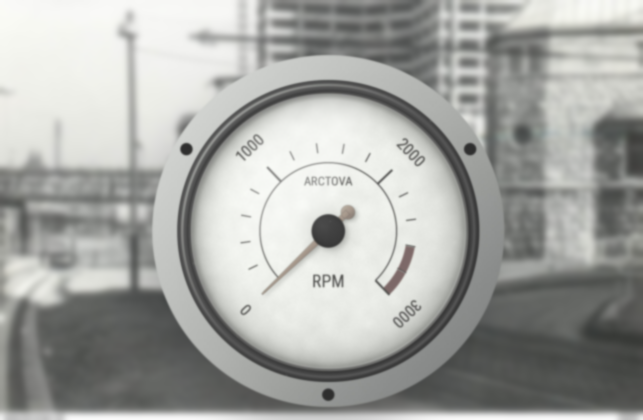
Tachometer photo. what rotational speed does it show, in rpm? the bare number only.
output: 0
